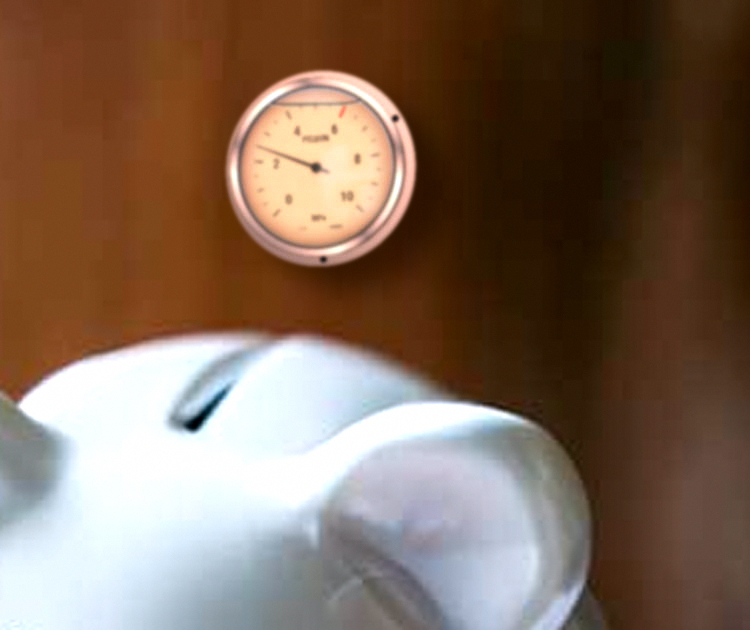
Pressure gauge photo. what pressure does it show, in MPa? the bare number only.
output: 2.5
